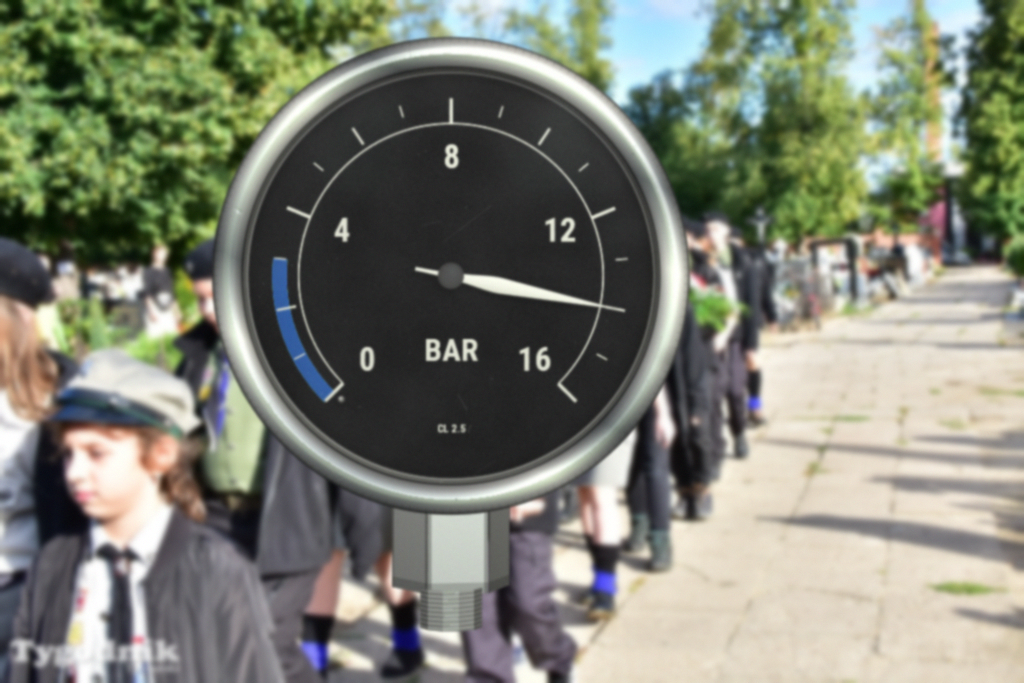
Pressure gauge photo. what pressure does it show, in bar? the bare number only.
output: 14
